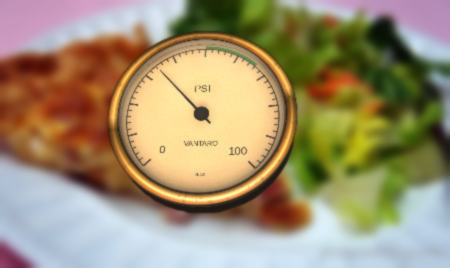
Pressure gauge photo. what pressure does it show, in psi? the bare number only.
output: 34
